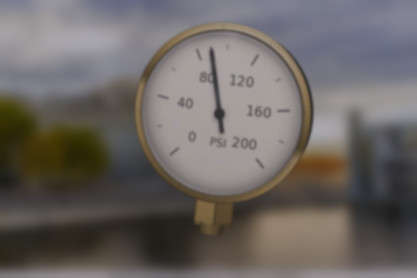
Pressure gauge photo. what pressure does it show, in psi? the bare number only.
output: 90
